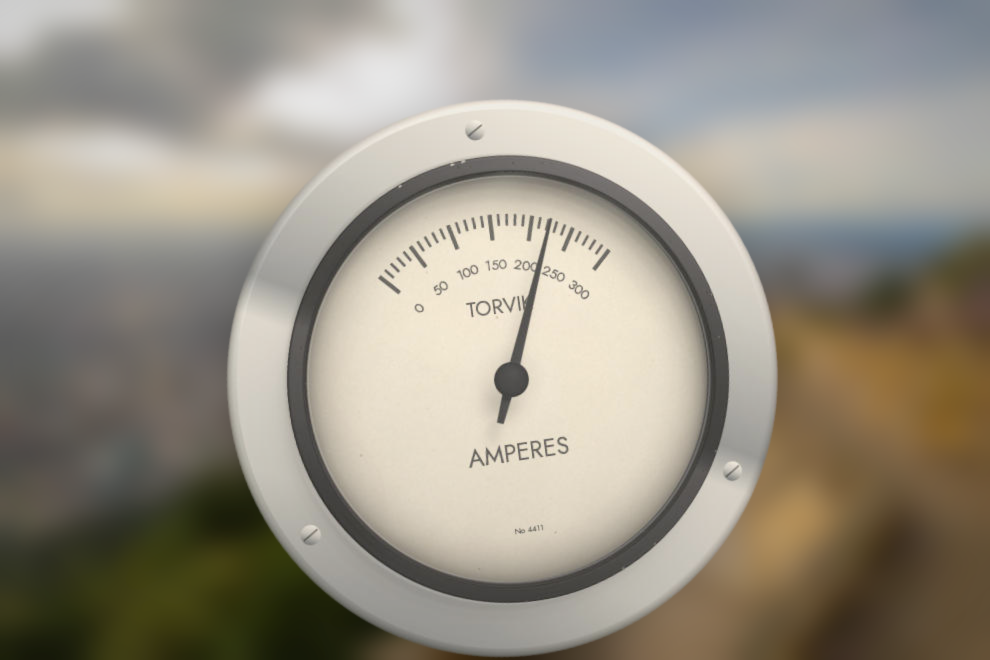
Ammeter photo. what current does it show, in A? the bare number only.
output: 220
